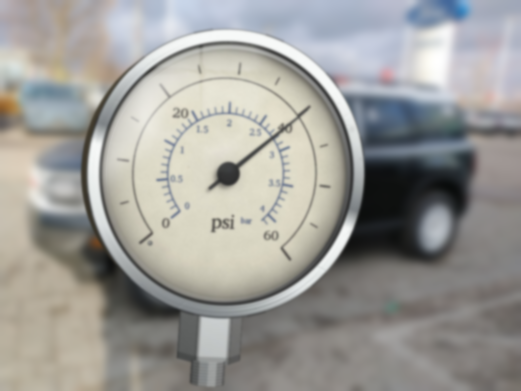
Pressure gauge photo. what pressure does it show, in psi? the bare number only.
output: 40
